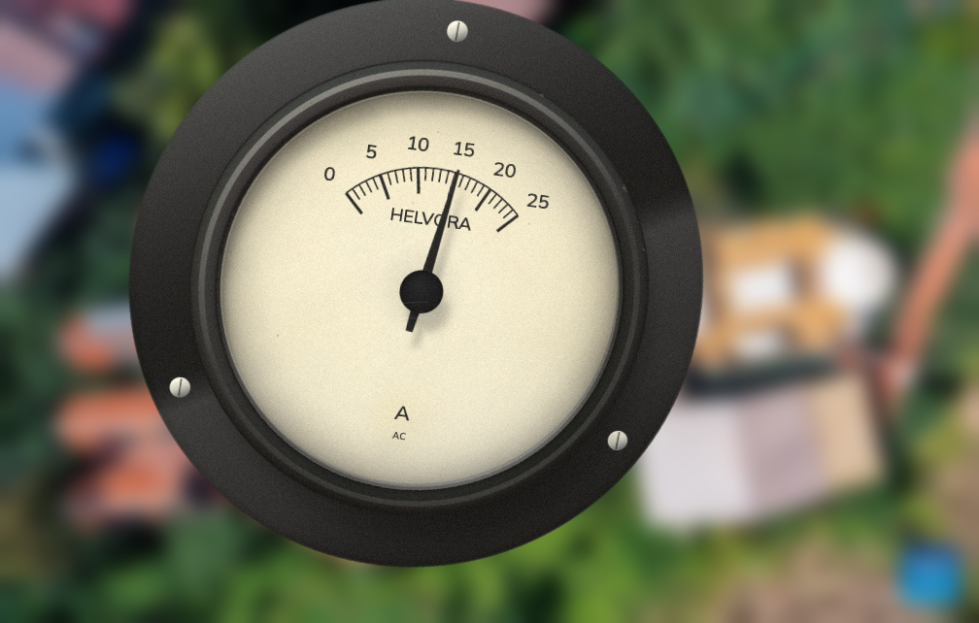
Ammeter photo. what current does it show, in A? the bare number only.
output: 15
